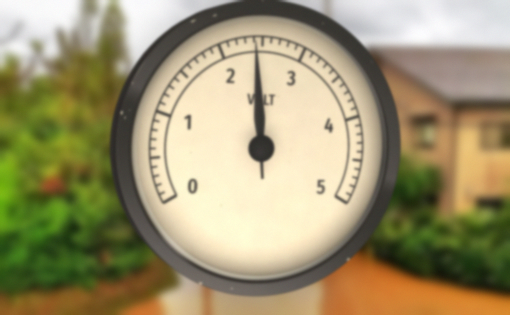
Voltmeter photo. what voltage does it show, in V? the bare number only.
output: 2.4
